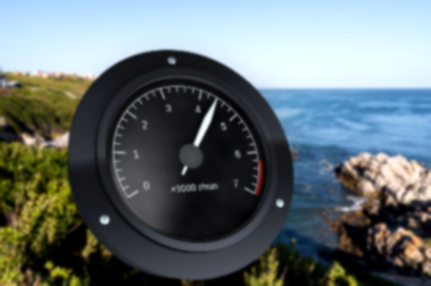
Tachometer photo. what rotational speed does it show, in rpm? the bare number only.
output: 4400
